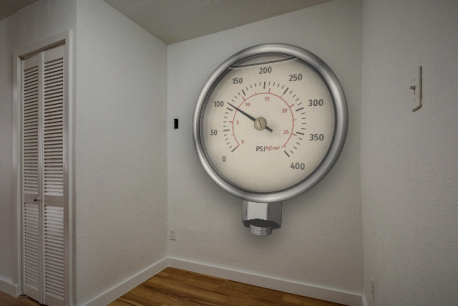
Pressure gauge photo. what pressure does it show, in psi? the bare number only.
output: 110
